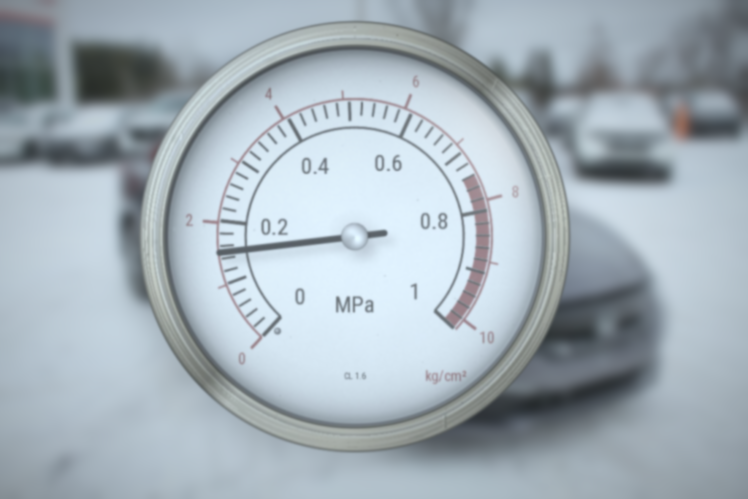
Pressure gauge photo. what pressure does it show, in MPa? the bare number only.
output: 0.15
